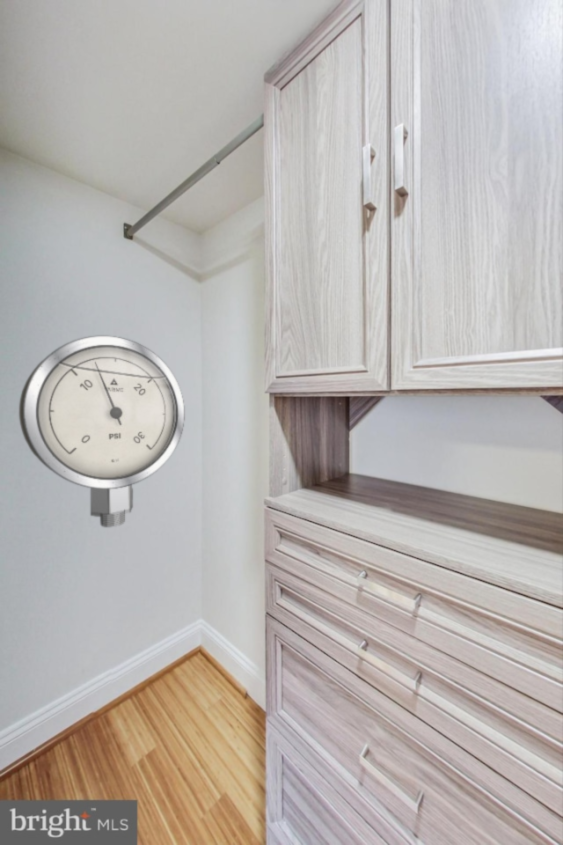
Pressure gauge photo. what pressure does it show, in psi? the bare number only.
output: 12.5
